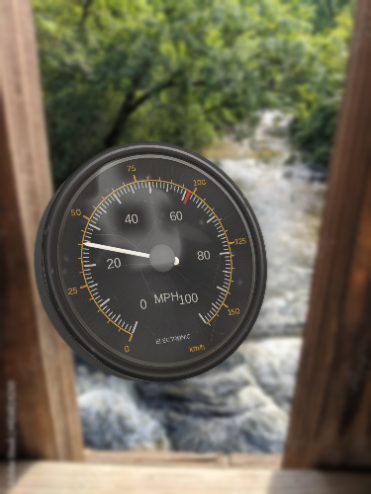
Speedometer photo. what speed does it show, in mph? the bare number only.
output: 25
